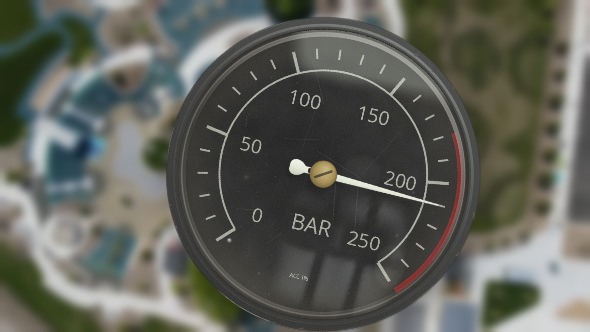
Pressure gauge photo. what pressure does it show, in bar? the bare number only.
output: 210
